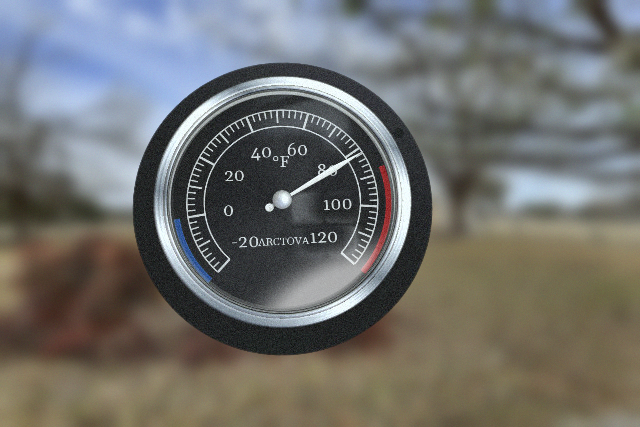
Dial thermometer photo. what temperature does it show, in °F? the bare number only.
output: 82
